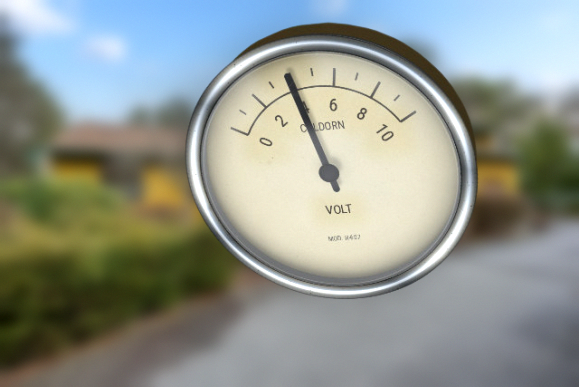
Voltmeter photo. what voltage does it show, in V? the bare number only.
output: 4
